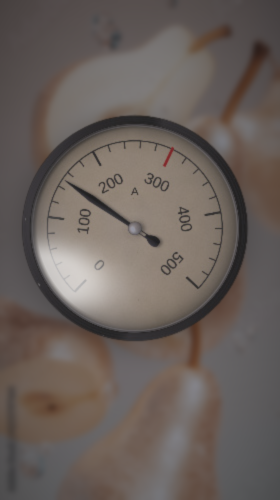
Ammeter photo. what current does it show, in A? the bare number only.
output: 150
